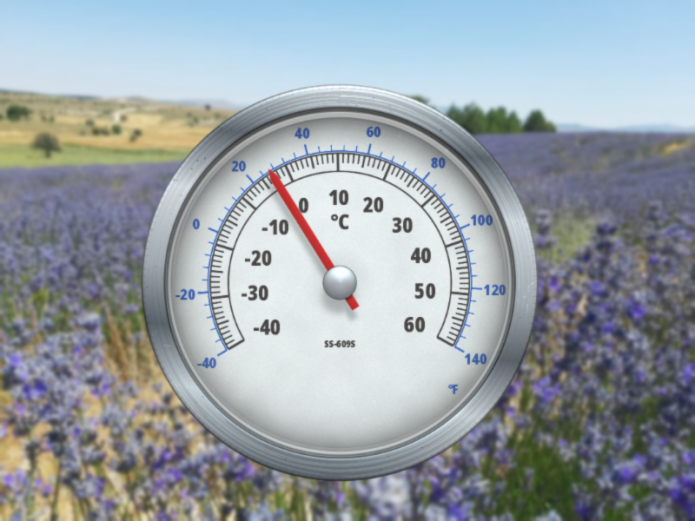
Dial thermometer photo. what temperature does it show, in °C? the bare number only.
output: -3
